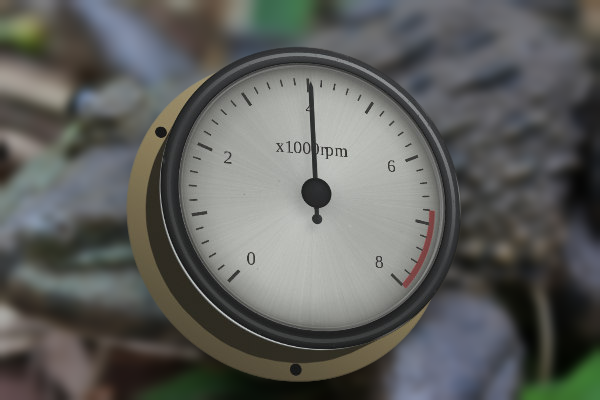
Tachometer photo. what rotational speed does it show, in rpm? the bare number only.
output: 4000
